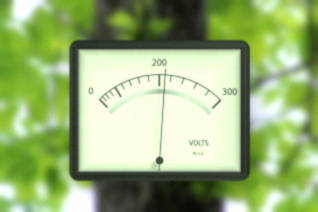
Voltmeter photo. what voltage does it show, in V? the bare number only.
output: 210
